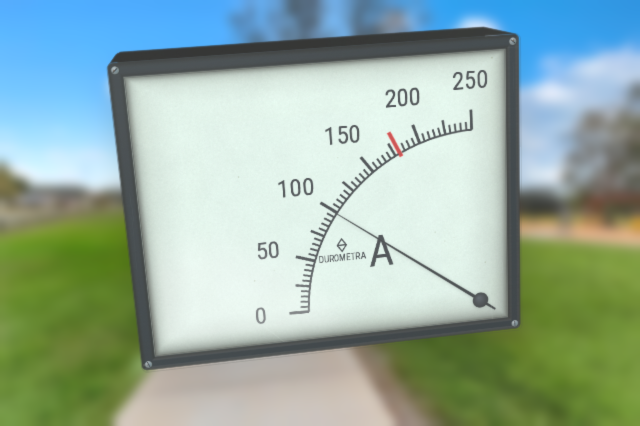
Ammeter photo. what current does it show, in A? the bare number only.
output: 100
